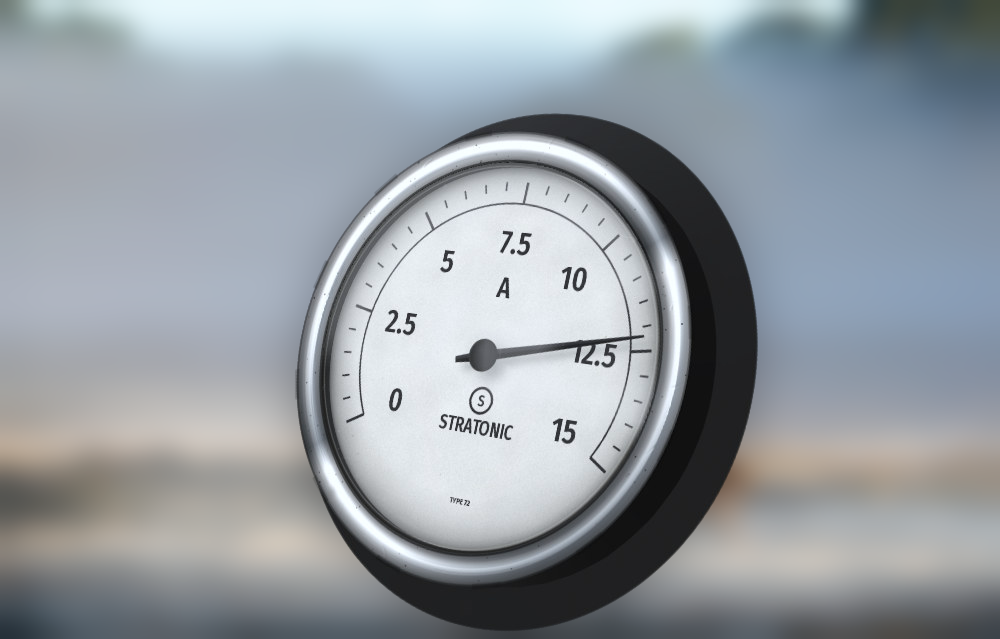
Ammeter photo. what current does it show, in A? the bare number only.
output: 12.25
